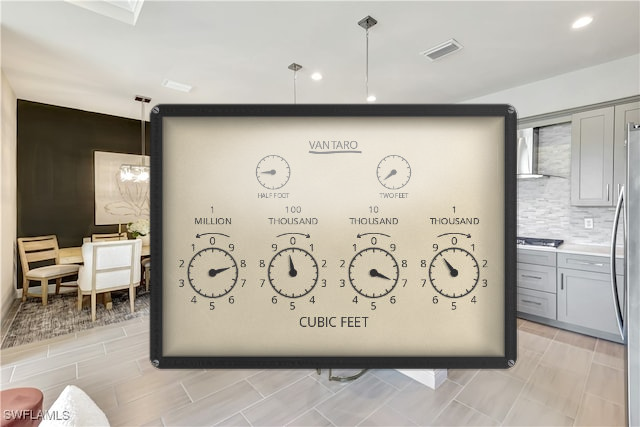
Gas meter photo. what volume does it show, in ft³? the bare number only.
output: 796900
